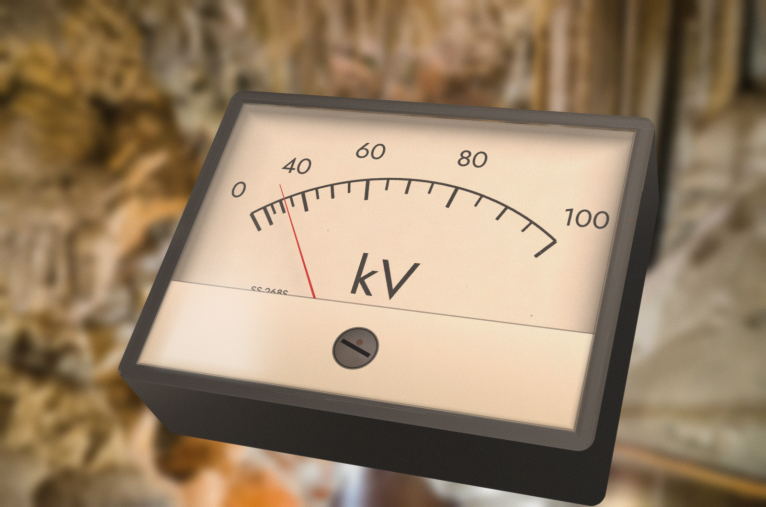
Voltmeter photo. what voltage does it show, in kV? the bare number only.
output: 32.5
